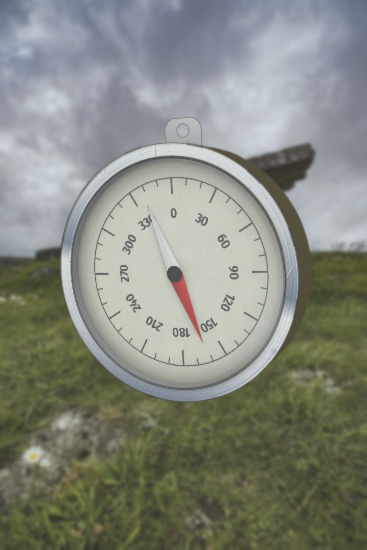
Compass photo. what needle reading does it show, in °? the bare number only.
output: 160
